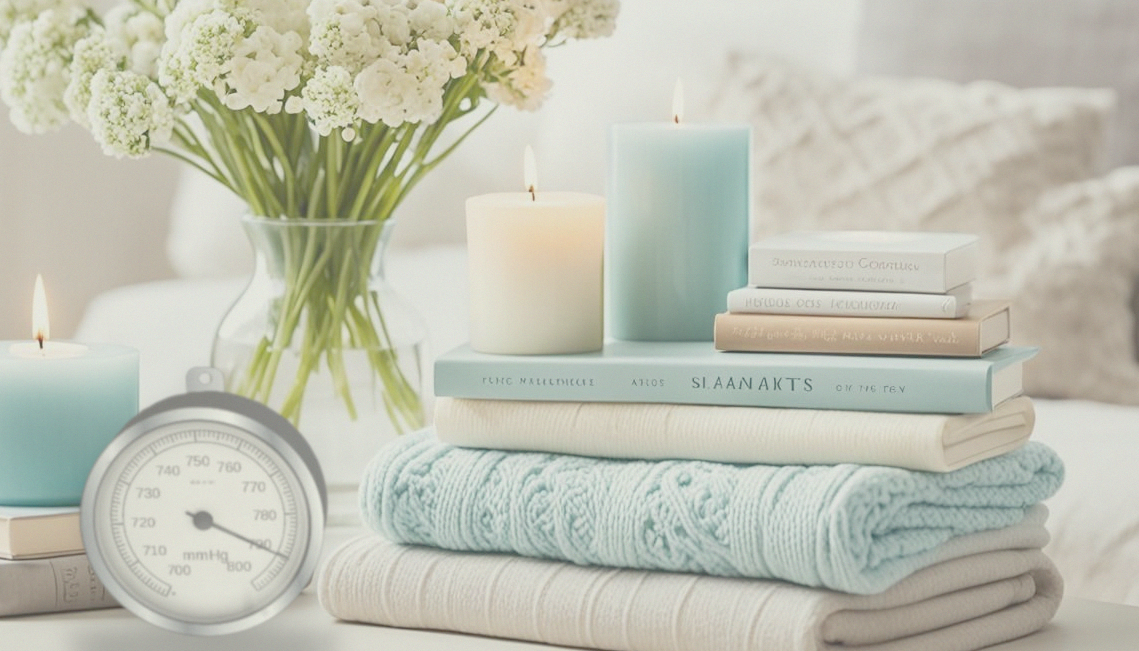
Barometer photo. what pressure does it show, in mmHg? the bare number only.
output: 790
